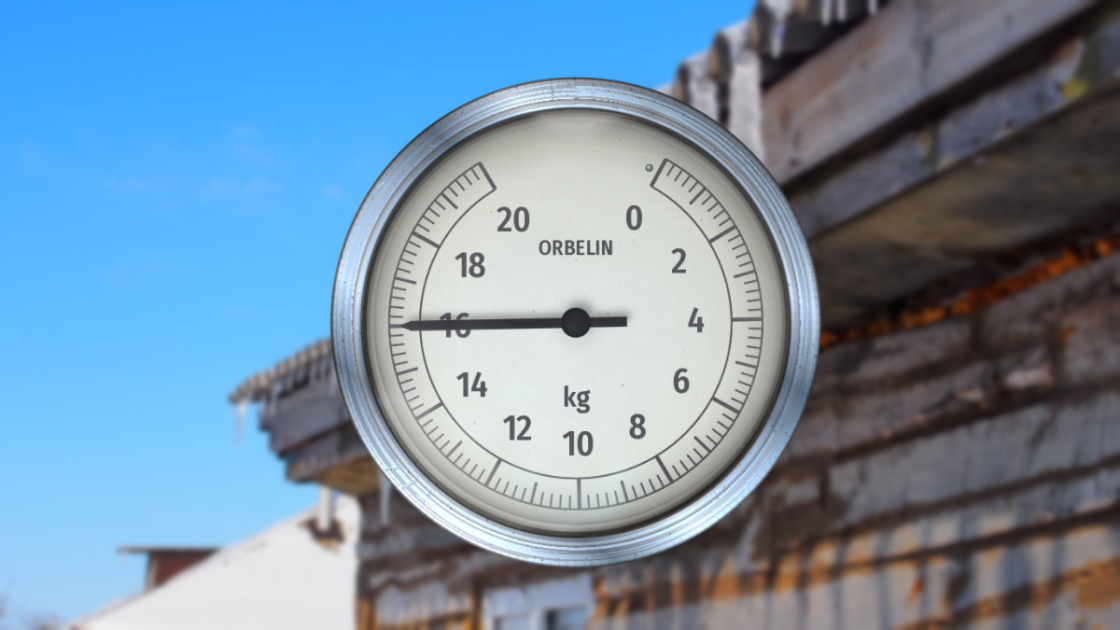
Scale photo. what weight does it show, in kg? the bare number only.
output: 16
